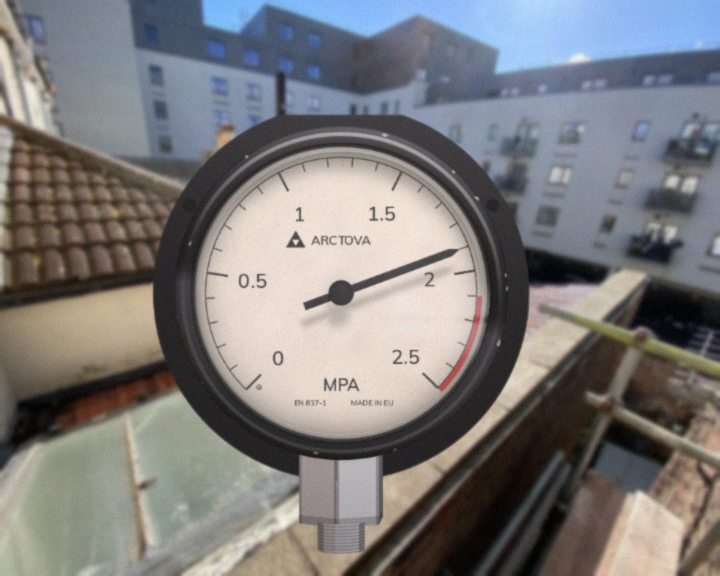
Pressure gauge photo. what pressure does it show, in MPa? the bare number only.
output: 1.9
